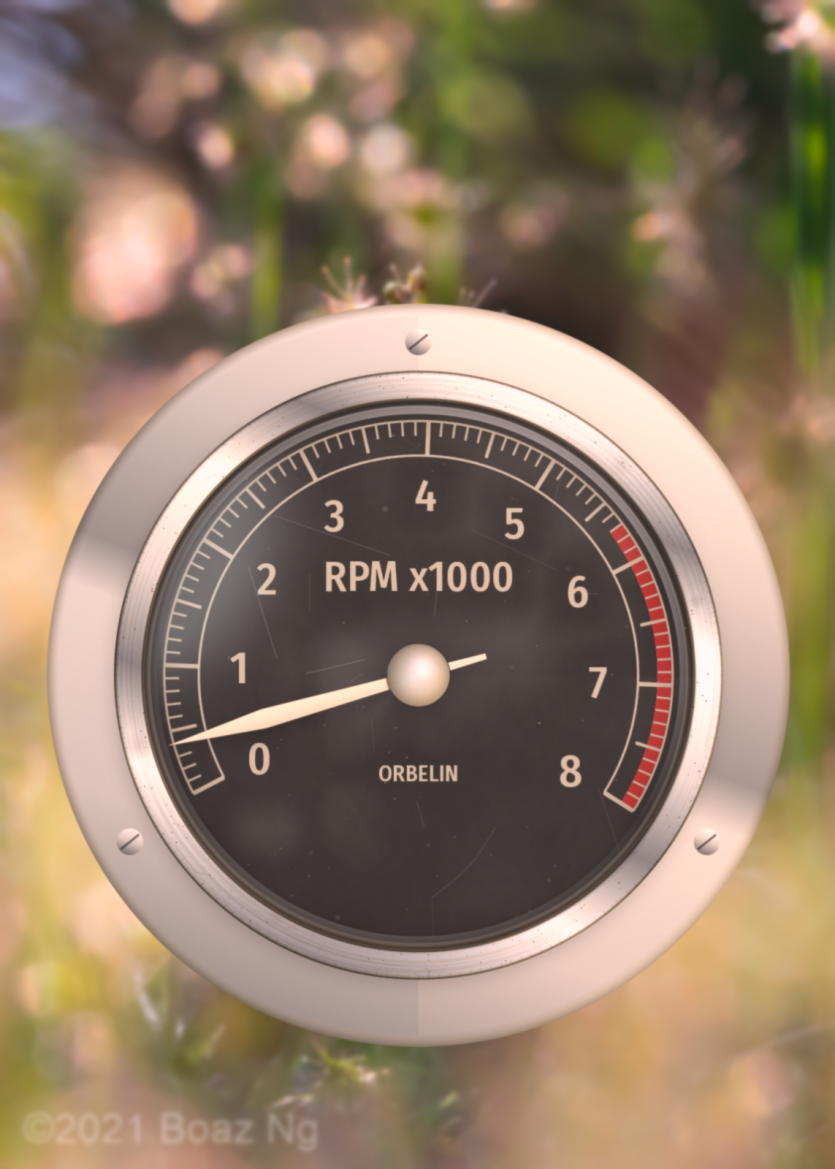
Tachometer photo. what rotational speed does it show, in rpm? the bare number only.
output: 400
